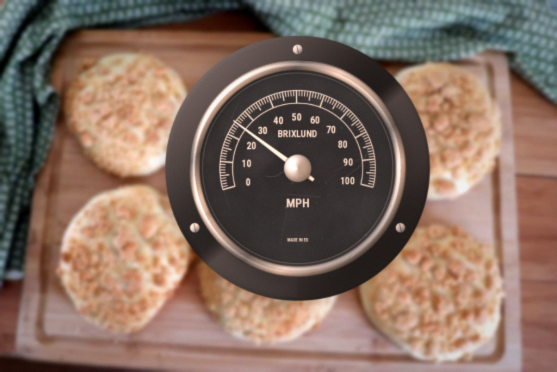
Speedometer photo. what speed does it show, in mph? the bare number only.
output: 25
